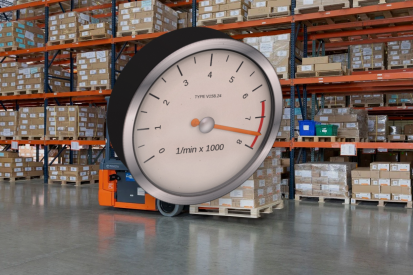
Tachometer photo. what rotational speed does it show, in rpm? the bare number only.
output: 7500
